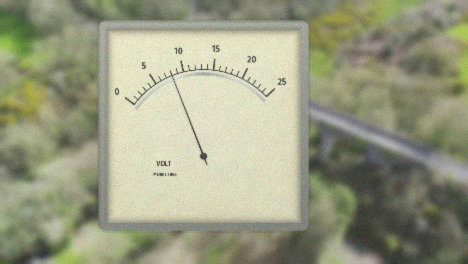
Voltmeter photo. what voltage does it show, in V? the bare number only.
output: 8
